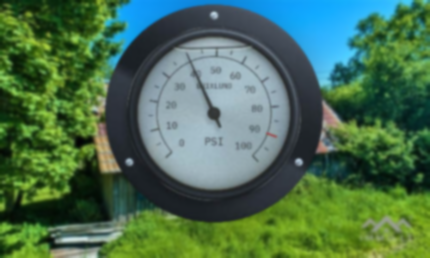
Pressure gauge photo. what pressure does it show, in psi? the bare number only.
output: 40
